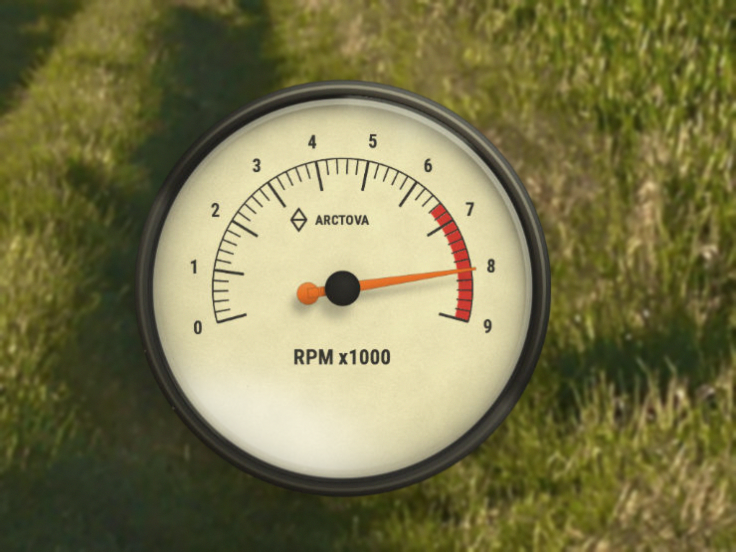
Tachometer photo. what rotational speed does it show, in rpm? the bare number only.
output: 8000
